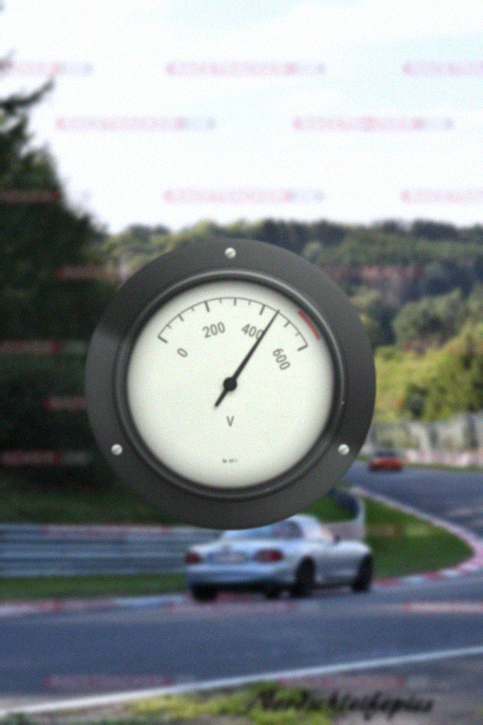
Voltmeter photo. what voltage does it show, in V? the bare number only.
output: 450
